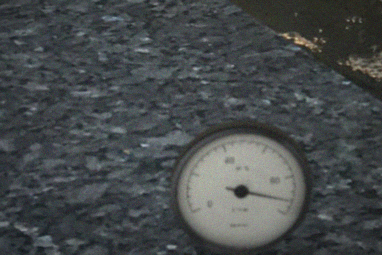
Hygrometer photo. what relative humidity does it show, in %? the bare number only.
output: 92
